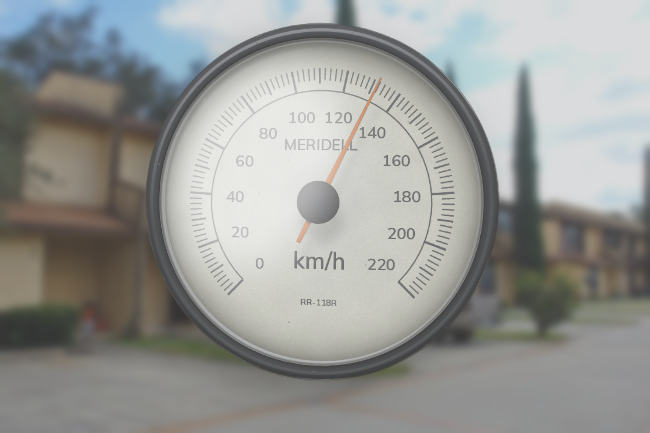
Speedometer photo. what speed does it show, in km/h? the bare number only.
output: 132
